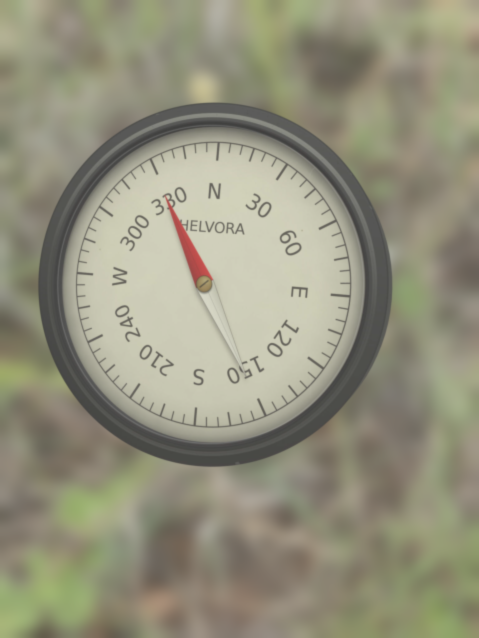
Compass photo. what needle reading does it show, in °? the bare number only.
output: 330
